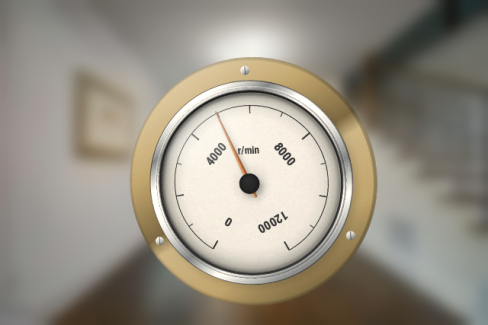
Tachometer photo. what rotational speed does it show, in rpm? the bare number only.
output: 5000
